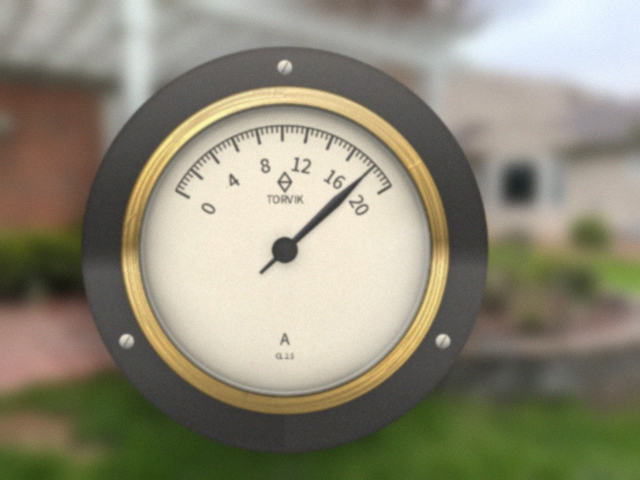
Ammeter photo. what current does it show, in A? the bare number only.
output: 18
